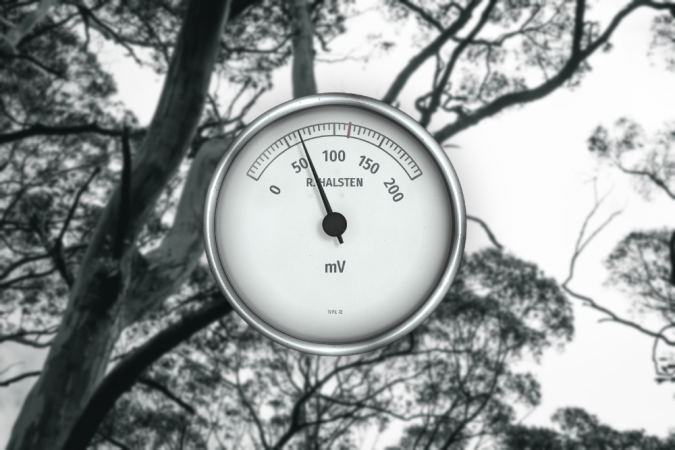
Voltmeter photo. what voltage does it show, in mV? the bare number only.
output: 65
